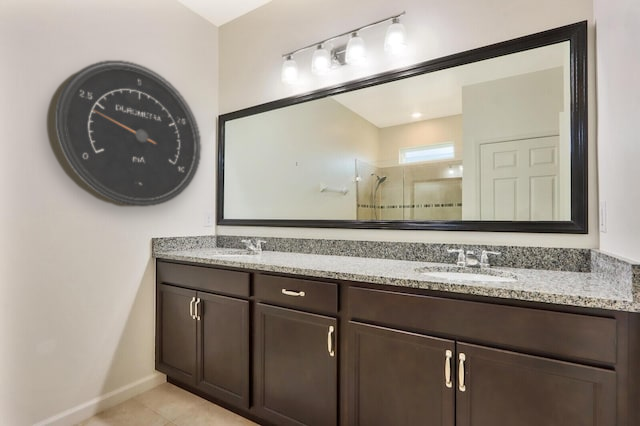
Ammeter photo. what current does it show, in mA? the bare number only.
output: 2
